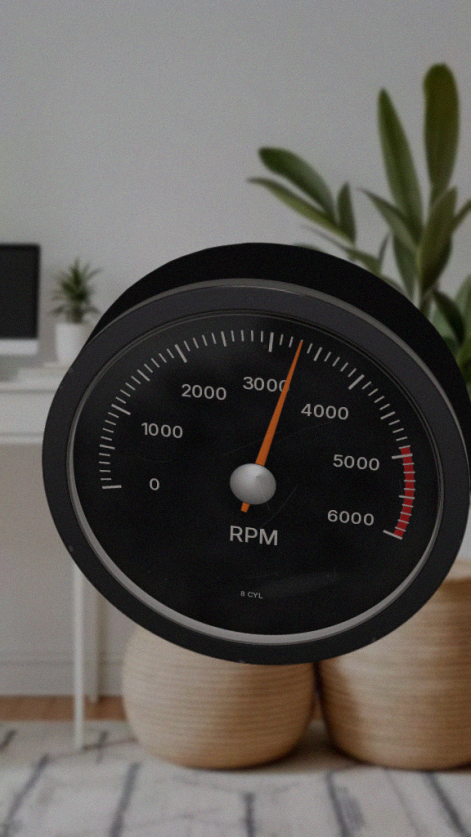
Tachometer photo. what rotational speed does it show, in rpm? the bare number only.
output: 3300
